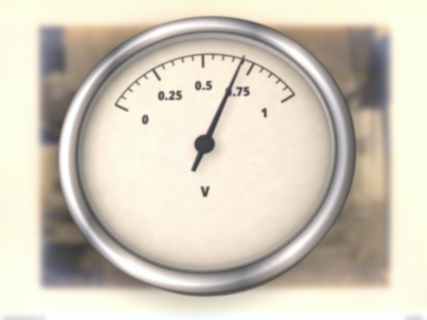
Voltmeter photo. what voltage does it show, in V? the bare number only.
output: 0.7
